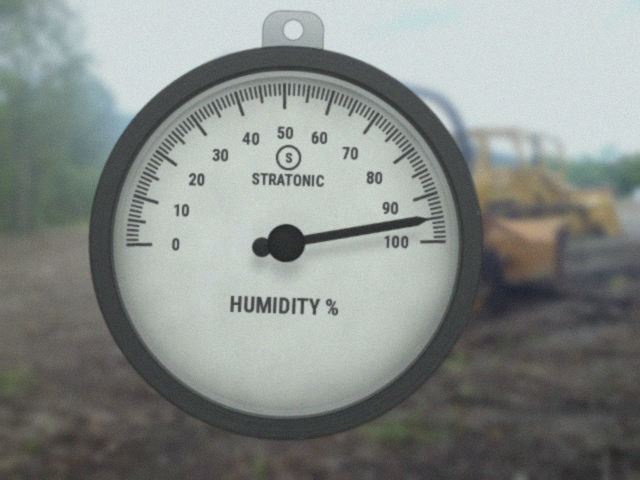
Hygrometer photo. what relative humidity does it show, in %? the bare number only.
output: 95
